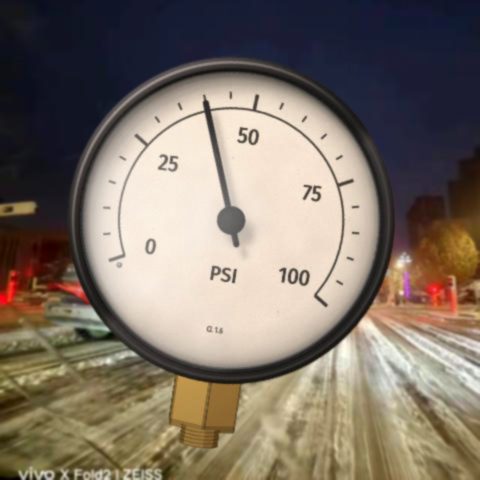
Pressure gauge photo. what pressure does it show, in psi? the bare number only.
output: 40
